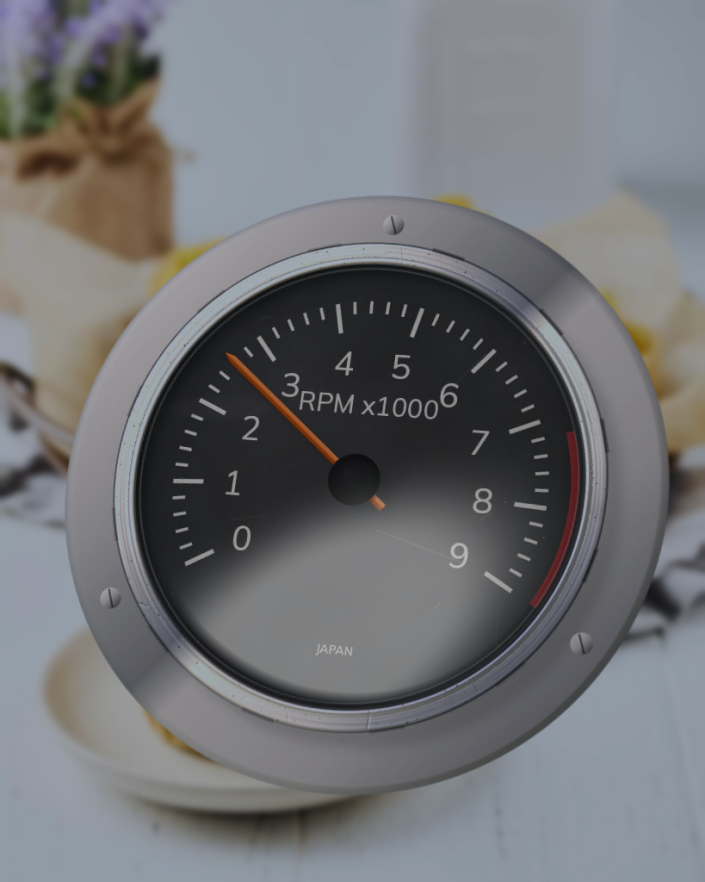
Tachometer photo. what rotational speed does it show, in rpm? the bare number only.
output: 2600
